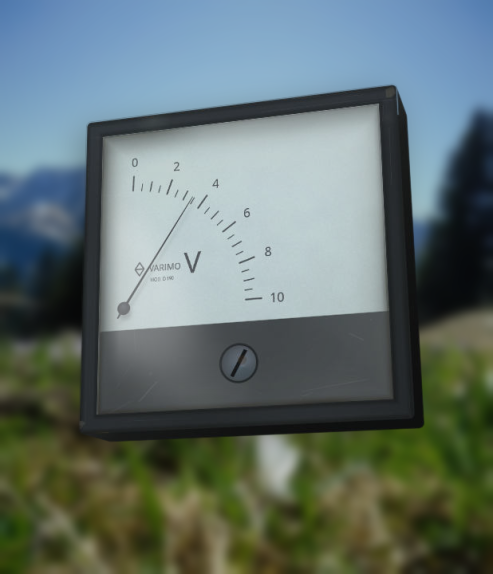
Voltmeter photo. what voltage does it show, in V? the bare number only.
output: 3.5
